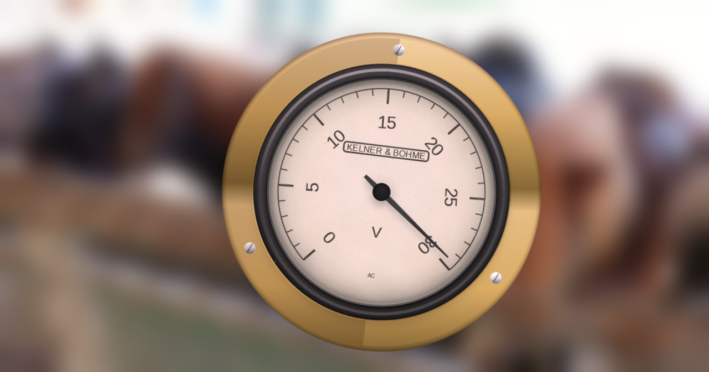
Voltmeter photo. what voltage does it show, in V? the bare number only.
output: 29.5
